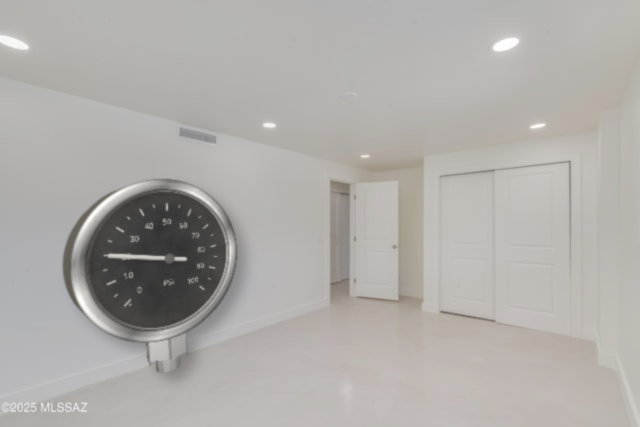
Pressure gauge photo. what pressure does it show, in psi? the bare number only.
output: 20
